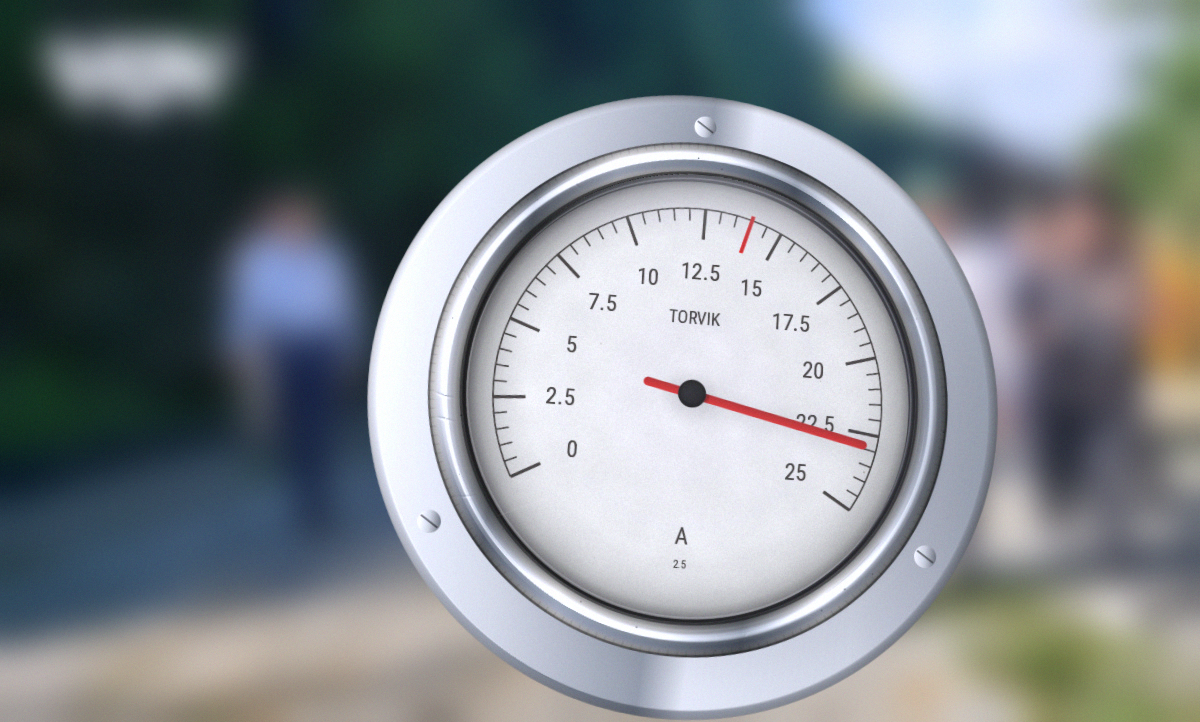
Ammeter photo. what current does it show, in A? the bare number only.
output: 23
